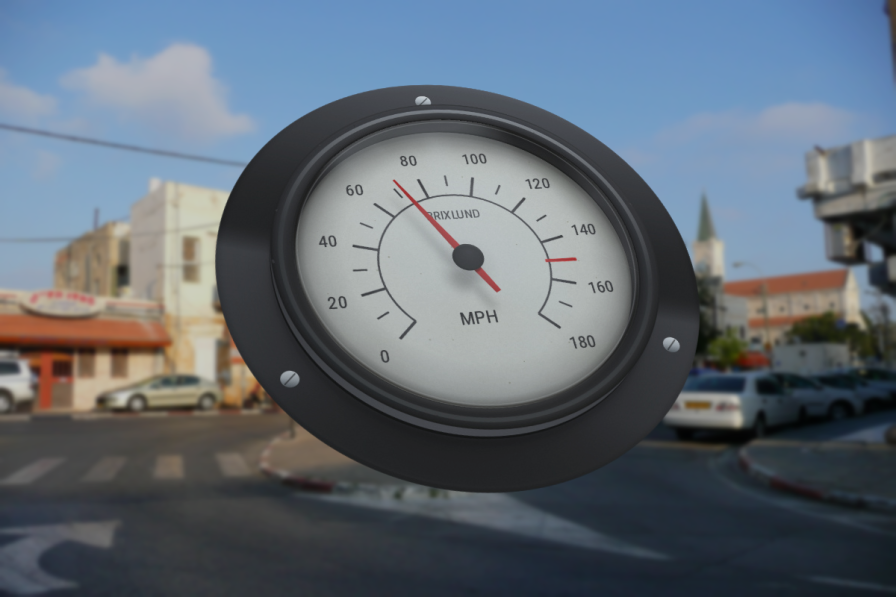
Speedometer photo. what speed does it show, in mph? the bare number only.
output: 70
